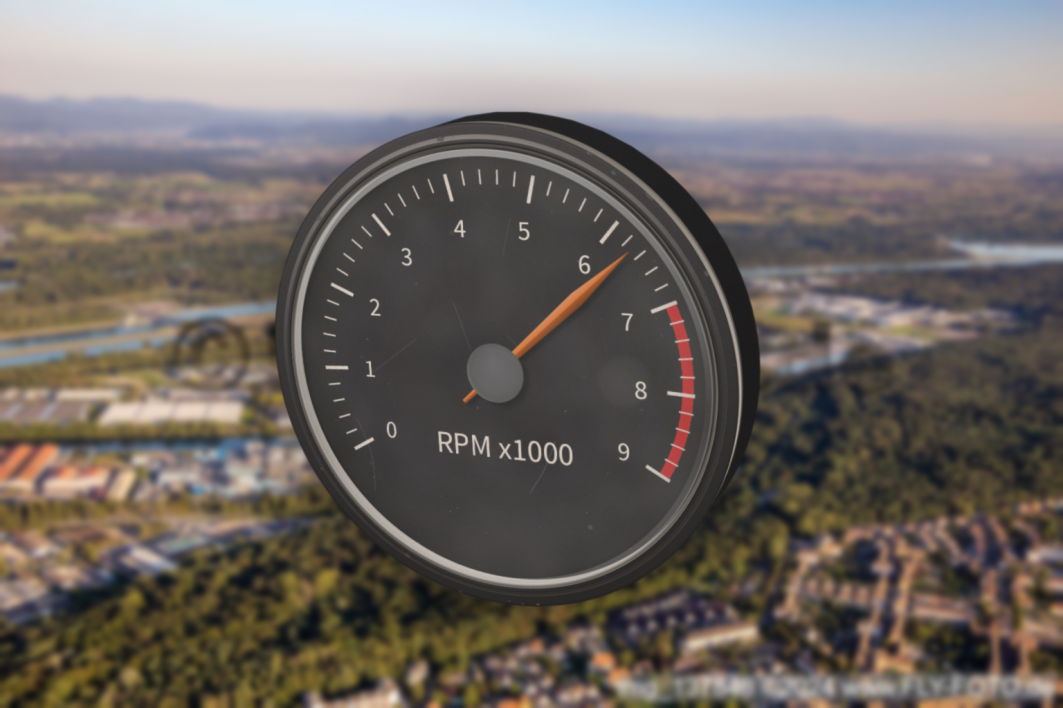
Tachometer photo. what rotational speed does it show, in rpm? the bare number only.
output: 6300
